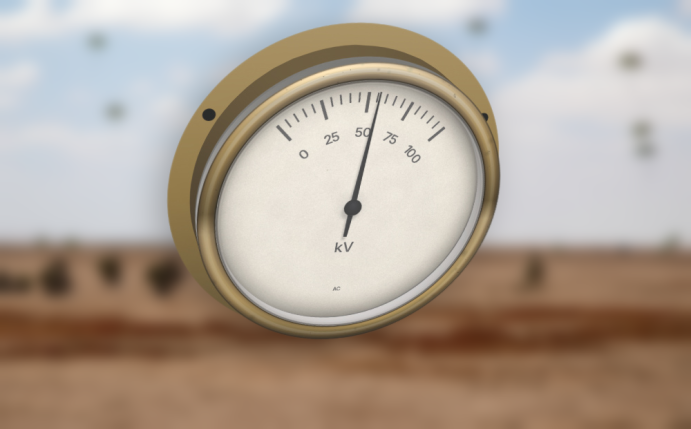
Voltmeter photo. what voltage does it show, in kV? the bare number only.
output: 55
